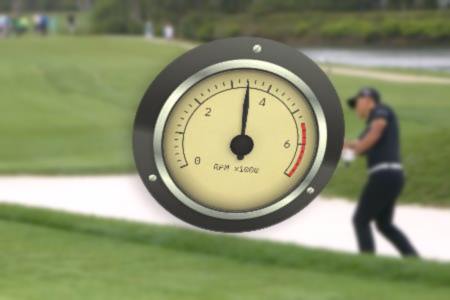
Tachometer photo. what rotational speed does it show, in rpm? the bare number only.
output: 3400
